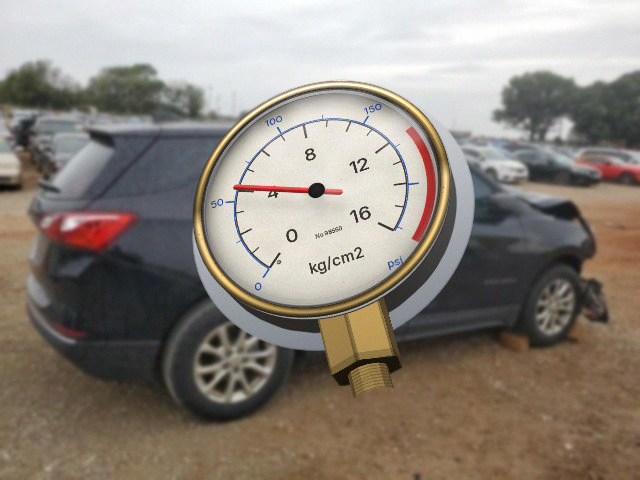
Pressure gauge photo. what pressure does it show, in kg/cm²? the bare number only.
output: 4
